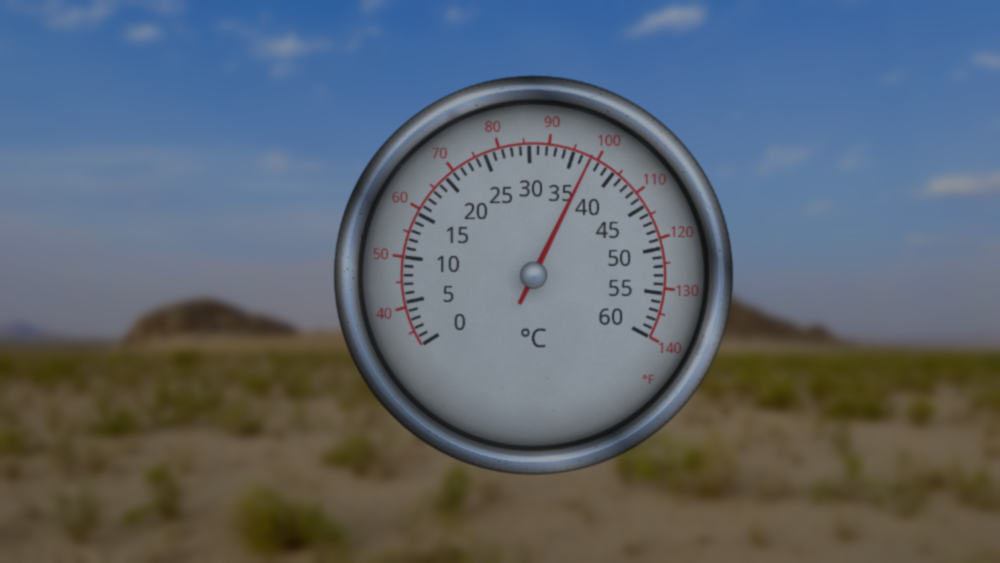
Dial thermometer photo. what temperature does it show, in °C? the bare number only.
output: 37
